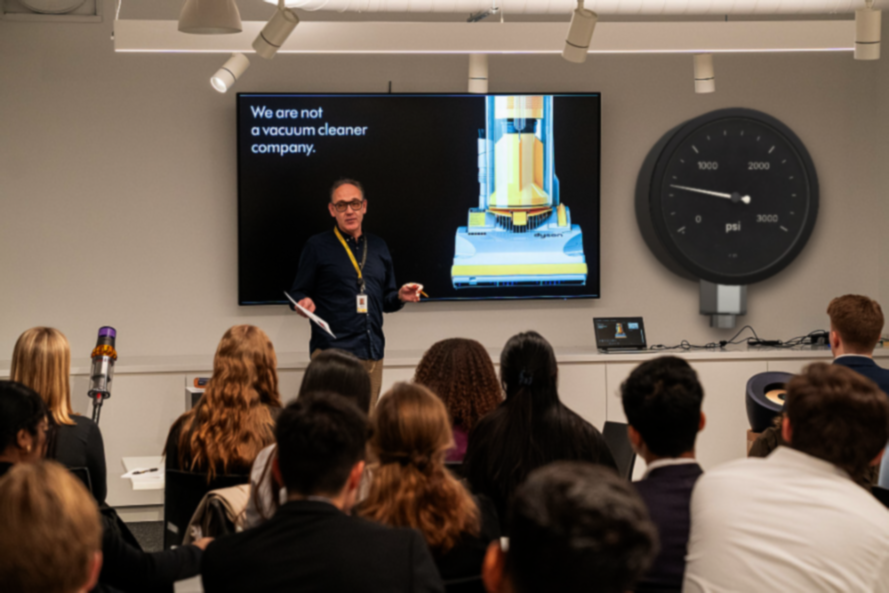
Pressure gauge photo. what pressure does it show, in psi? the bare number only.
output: 500
